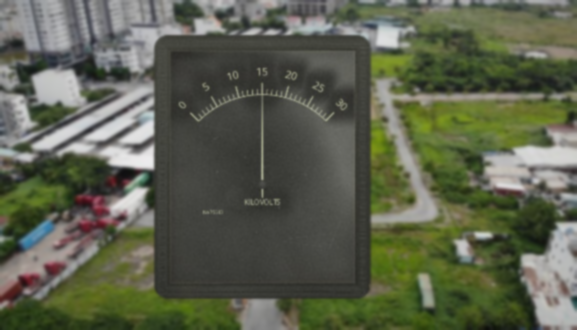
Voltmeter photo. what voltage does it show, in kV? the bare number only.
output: 15
